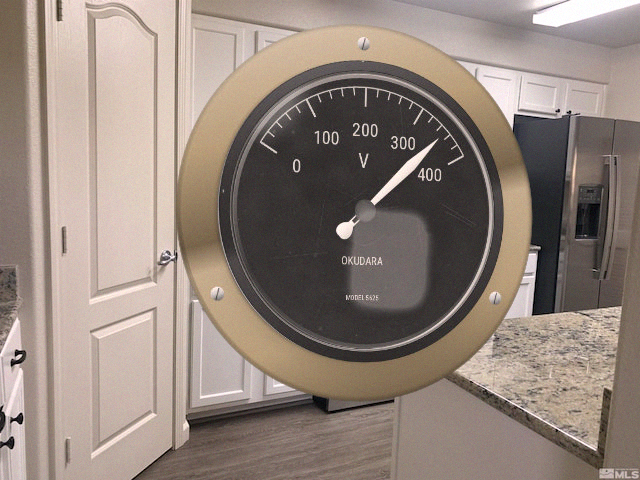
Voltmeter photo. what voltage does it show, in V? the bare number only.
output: 350
